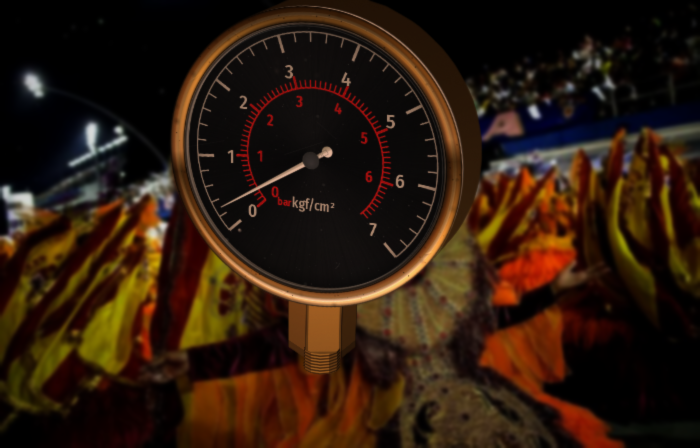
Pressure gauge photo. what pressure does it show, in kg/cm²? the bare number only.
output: 0.3
